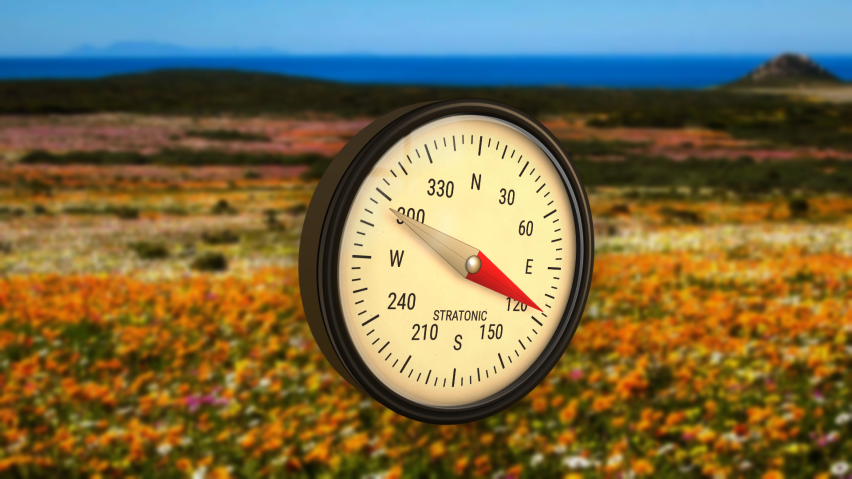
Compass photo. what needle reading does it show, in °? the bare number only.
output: 115
